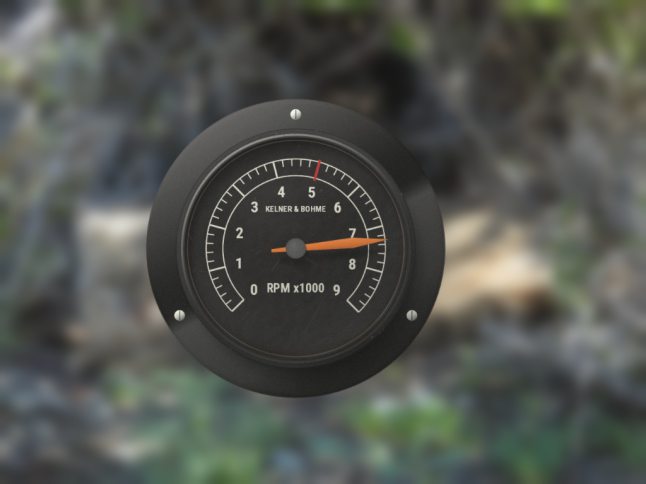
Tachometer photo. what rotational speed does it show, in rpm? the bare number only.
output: 7300
